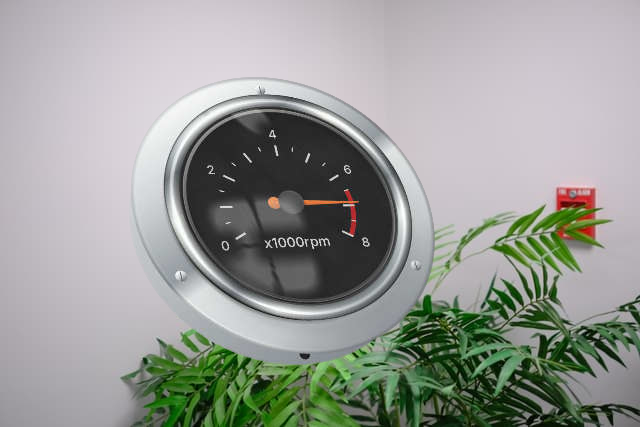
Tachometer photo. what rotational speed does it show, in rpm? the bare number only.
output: 7000
